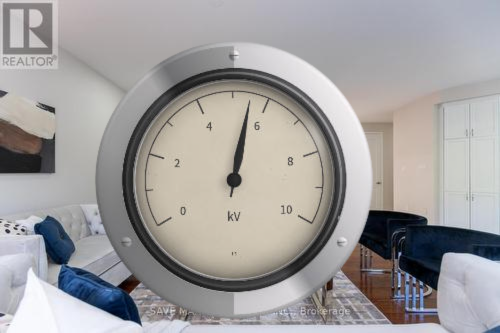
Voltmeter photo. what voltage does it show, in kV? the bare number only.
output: 5.5
